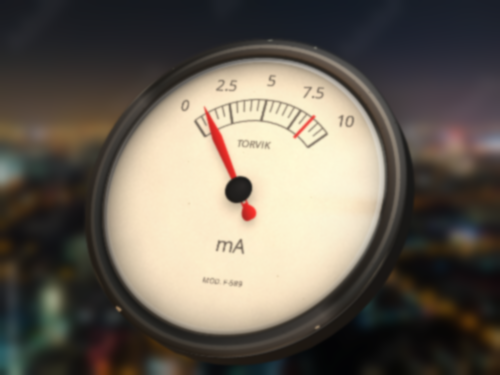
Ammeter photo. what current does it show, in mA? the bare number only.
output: 1
